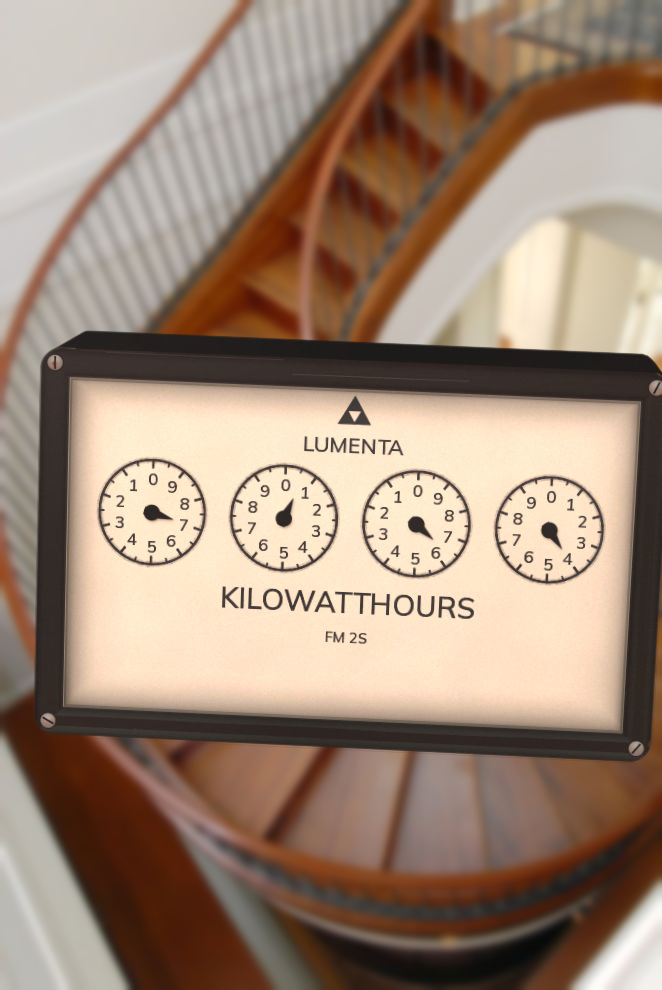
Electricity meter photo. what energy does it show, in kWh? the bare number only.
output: 7064
